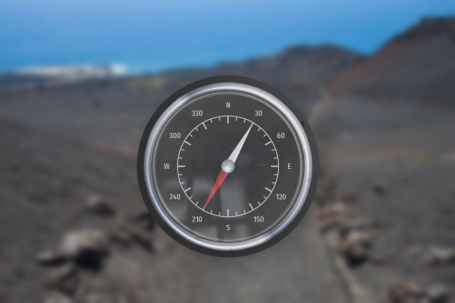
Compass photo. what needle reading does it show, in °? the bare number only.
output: 210
